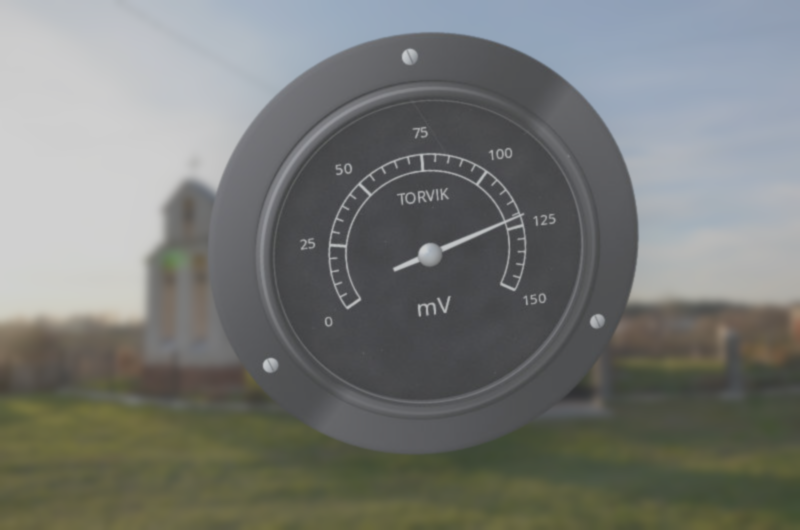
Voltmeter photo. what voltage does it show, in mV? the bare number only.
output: 120
